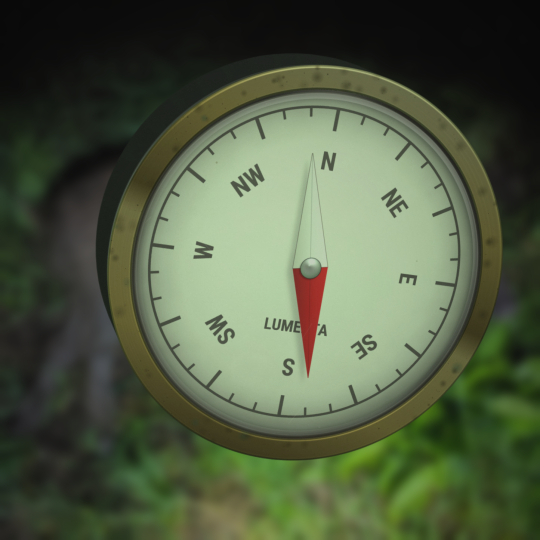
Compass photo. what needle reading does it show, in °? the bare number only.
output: 170
